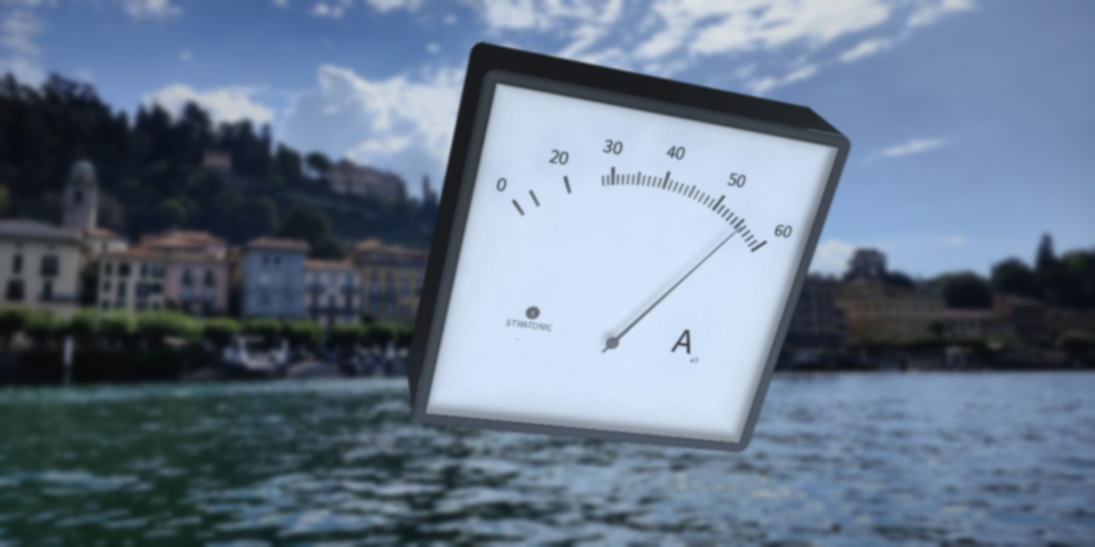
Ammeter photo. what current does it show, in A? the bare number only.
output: 55
